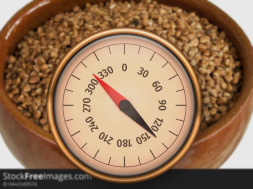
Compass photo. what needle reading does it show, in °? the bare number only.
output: 315
